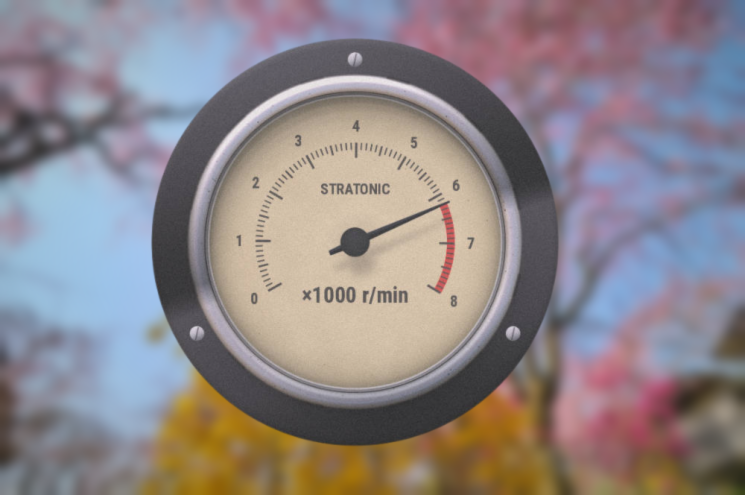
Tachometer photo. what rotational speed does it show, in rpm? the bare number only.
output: 6200
